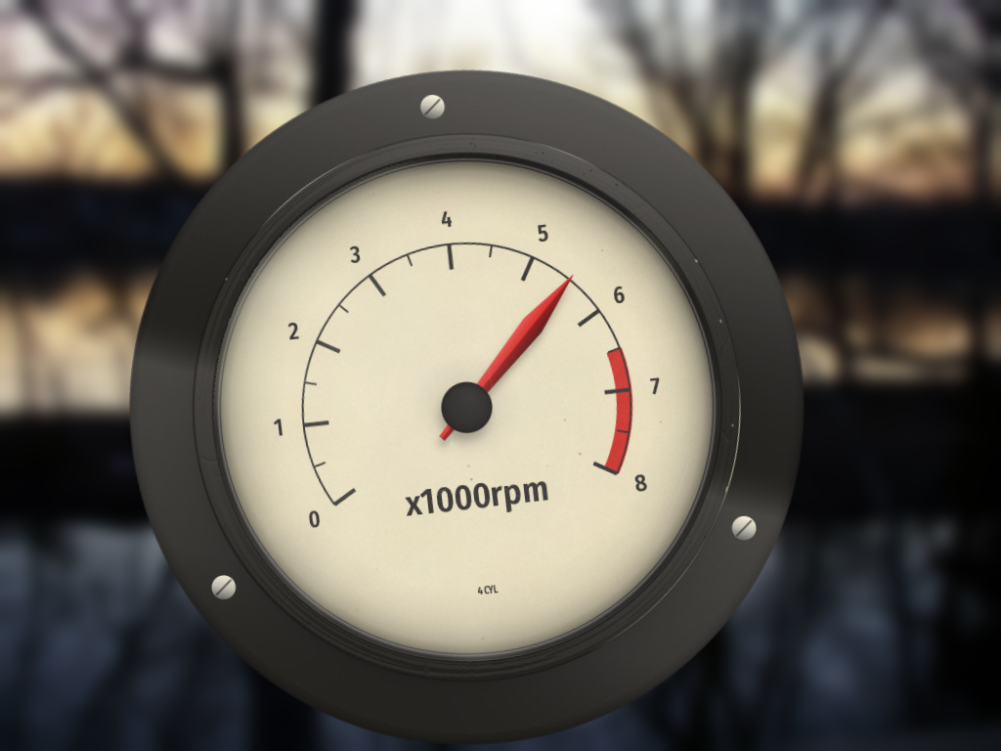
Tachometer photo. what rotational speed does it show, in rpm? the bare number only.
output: 5500
